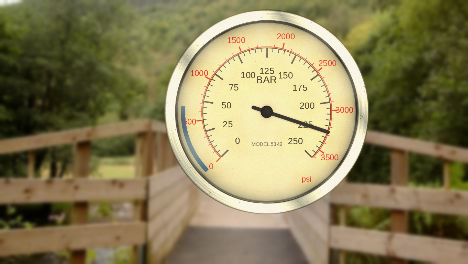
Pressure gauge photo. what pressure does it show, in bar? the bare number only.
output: 225
